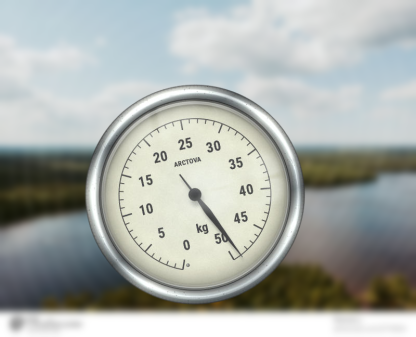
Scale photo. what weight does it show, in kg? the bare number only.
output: 49
